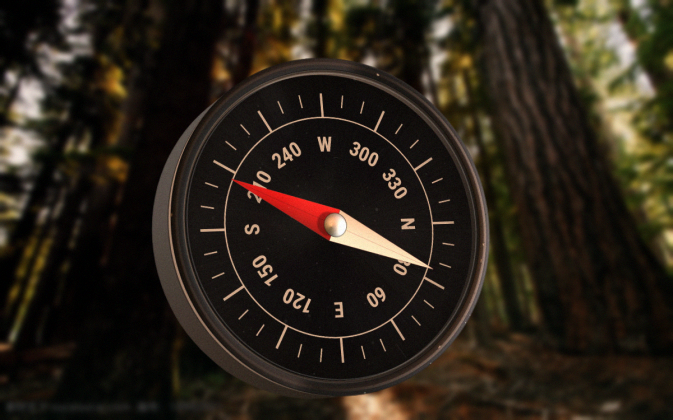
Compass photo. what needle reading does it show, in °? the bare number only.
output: 205
